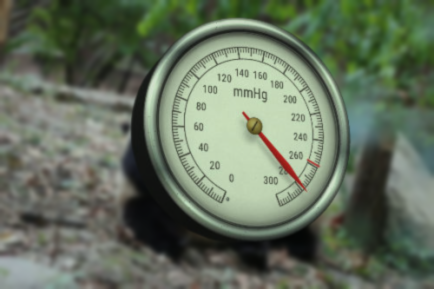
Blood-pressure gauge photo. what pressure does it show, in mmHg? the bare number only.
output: 280
